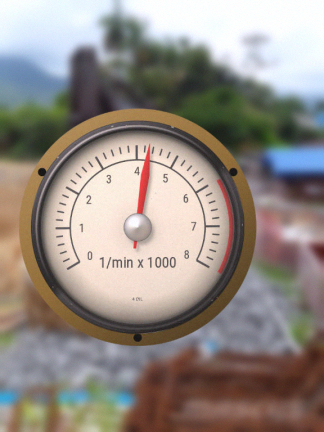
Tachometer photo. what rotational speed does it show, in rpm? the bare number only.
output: 4300
